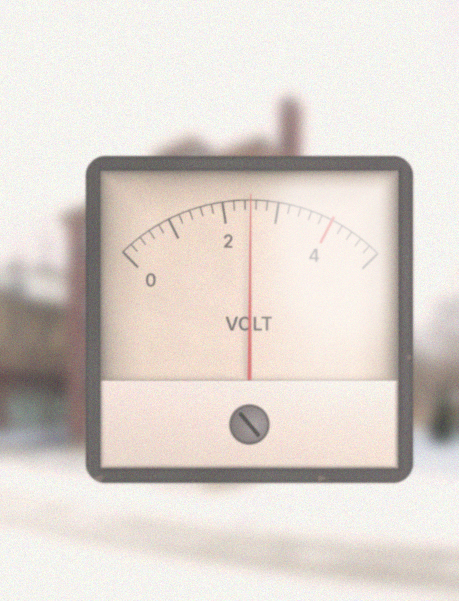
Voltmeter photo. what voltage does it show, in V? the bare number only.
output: 2.5
